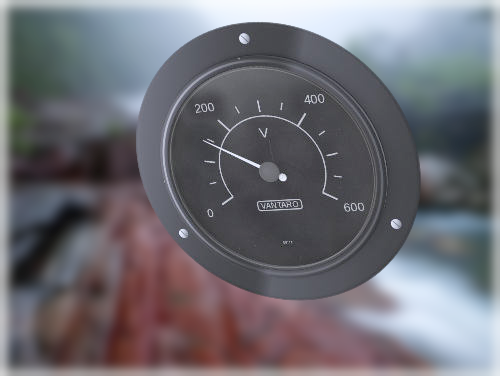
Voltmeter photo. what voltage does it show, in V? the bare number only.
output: 150
